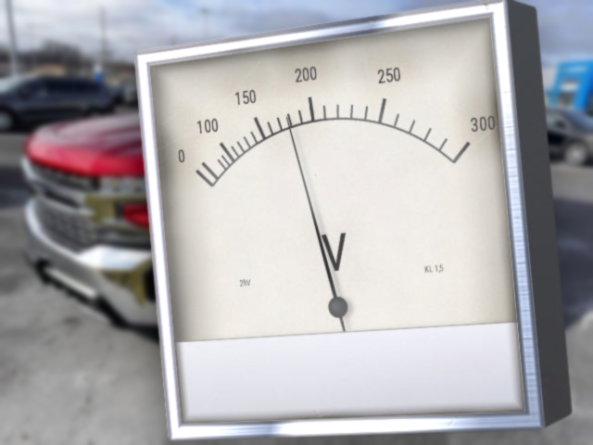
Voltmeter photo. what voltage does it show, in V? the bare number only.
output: 180
